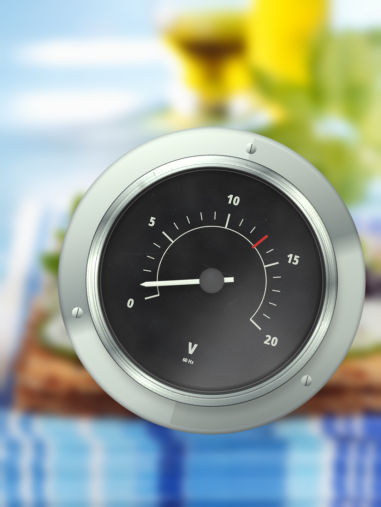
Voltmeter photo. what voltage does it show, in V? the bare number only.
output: 1
